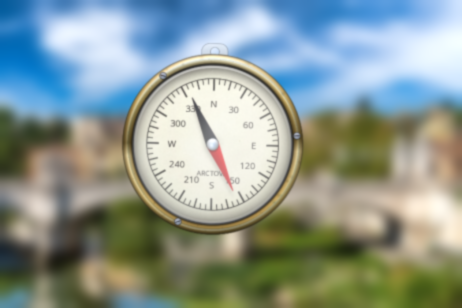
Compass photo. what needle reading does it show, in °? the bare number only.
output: 155
